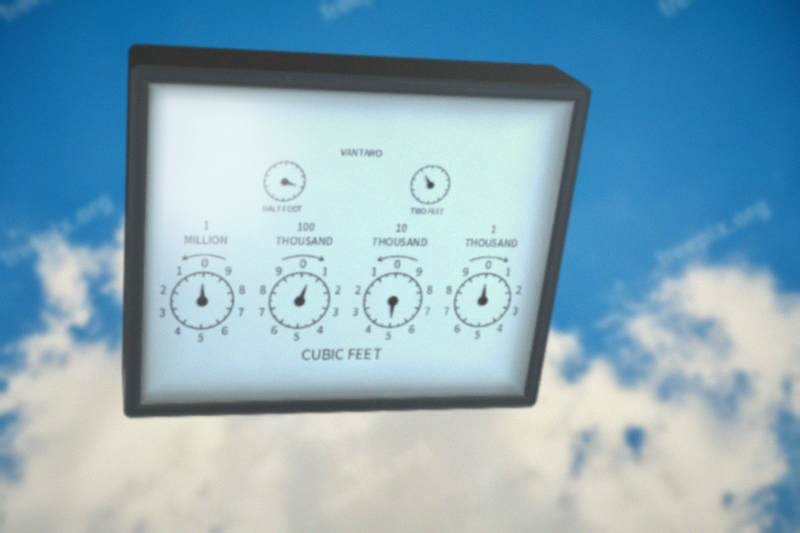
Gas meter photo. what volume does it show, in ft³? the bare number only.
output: 5000
